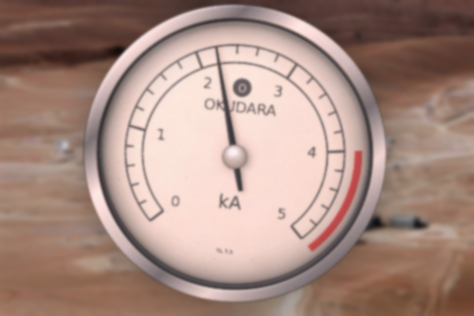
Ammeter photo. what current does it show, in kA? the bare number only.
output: 2.2
